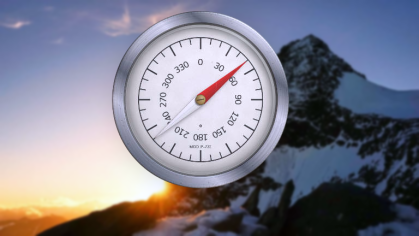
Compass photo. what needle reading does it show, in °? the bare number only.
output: 50
